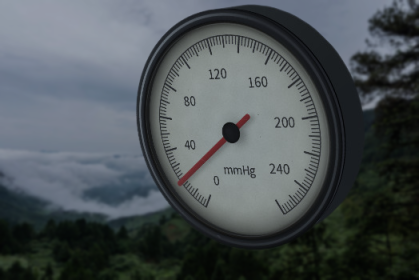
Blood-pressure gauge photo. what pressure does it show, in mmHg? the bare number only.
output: 20
